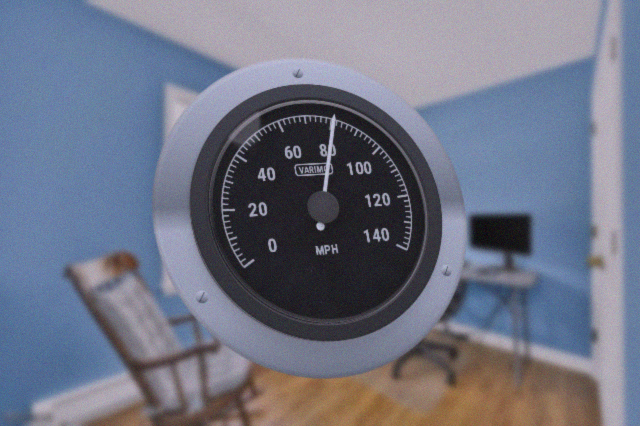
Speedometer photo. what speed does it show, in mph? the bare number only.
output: 80
